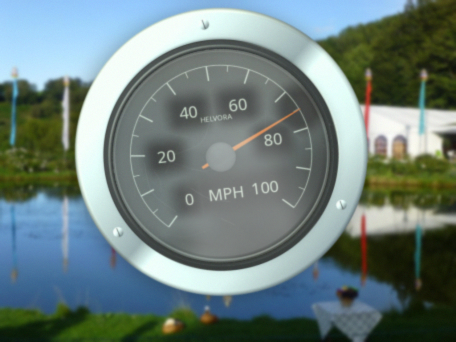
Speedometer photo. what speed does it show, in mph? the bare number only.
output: 75
